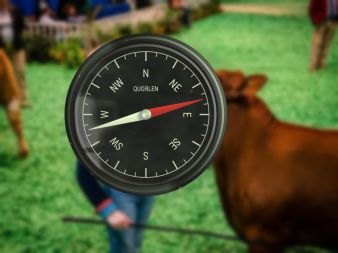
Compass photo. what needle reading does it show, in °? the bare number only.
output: 75
